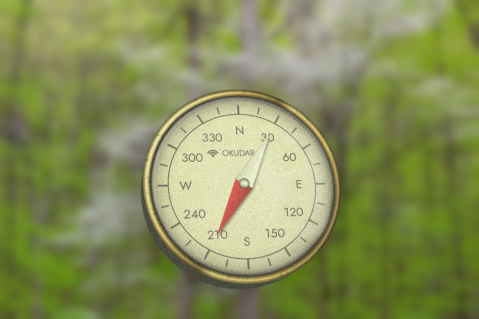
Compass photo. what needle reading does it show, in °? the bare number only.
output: 210
